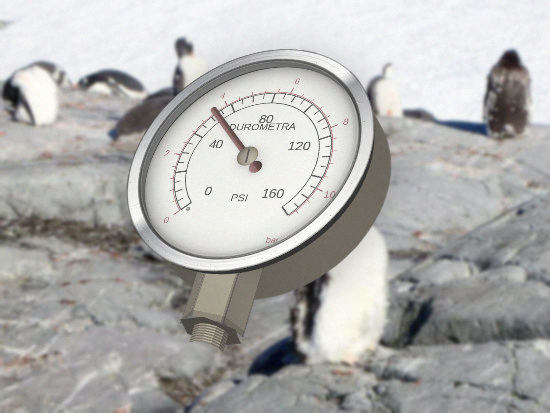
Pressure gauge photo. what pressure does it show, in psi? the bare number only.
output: 52.5
